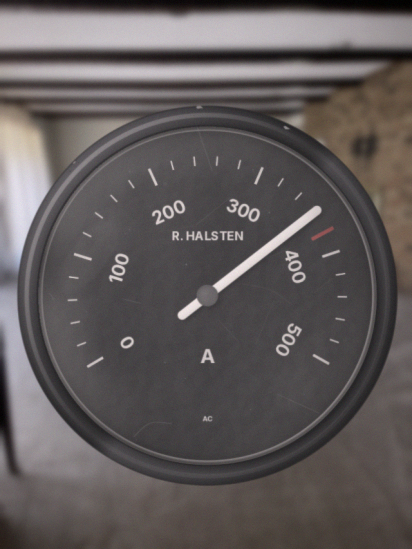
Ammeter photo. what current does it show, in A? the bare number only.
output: 360
